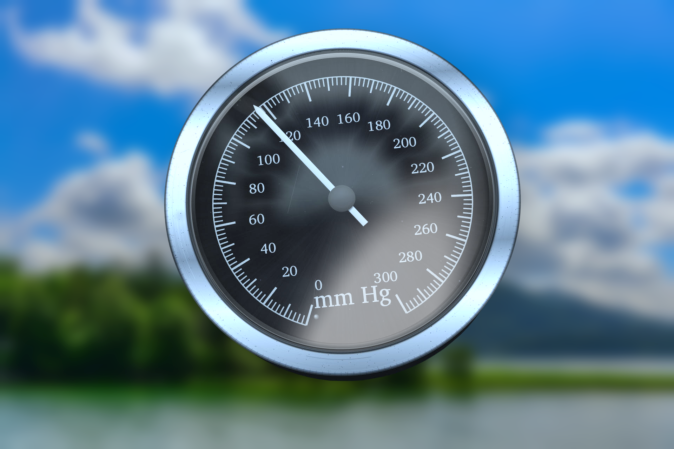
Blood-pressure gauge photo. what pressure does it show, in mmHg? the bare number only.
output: 116
